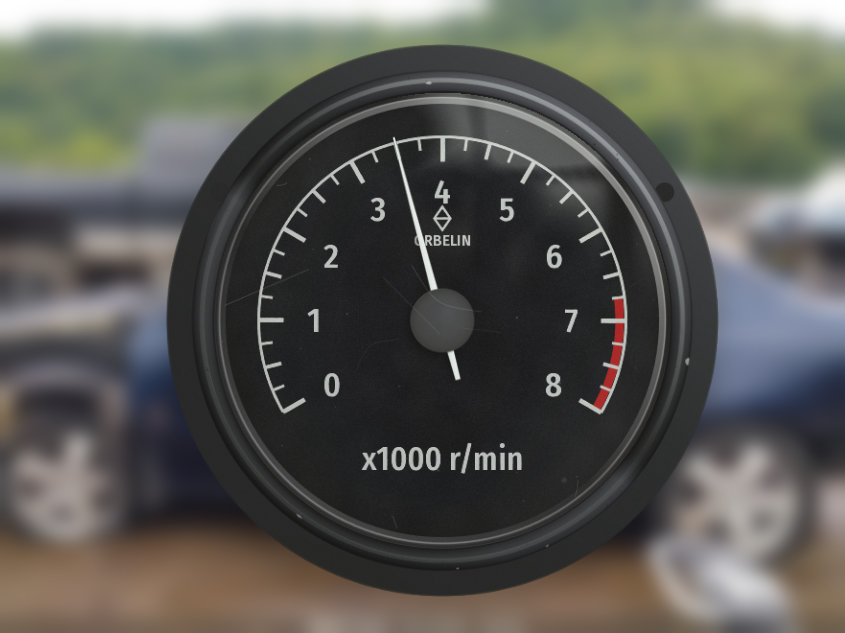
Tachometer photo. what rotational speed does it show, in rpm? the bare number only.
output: 3500
